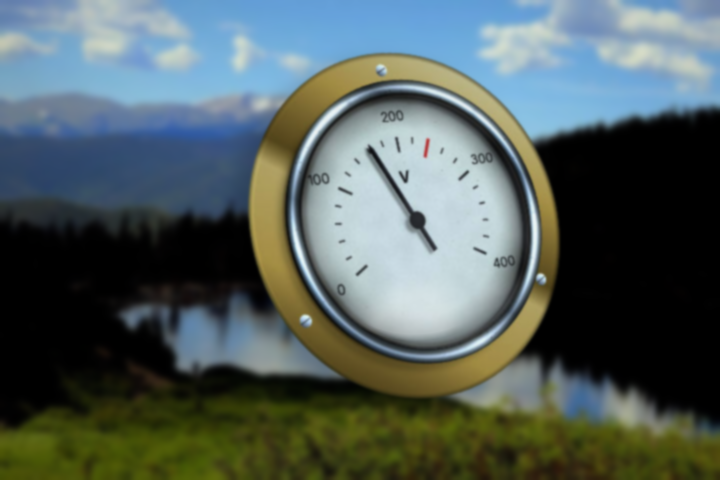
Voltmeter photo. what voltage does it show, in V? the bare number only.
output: 160
